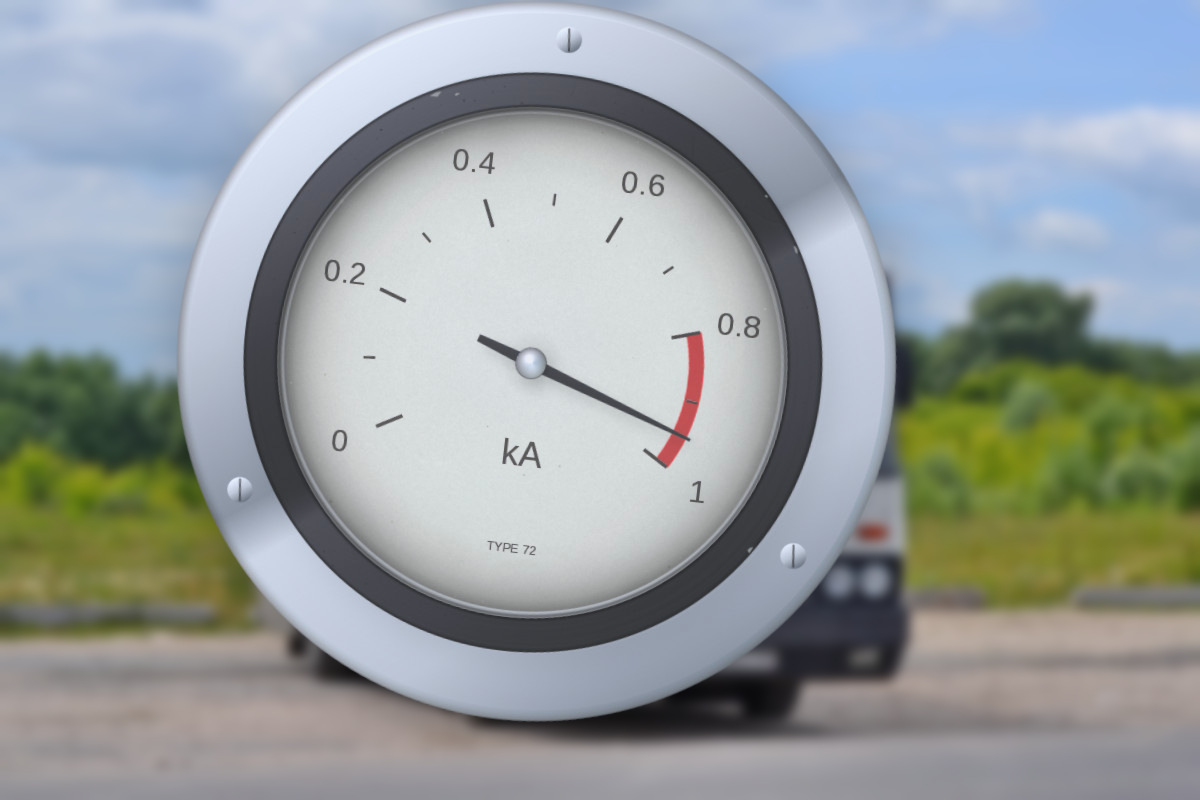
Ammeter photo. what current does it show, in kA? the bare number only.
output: 0.95
